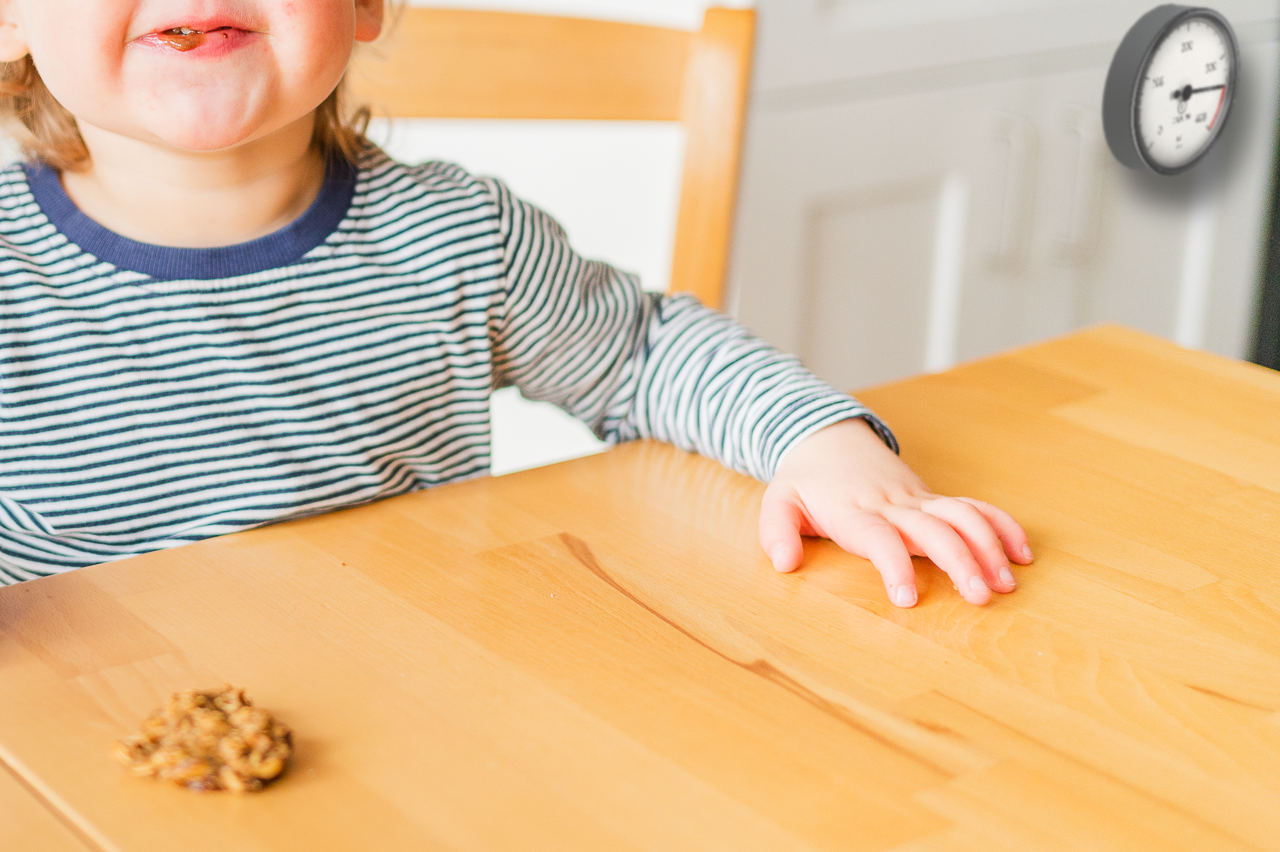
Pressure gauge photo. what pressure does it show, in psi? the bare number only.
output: 340
